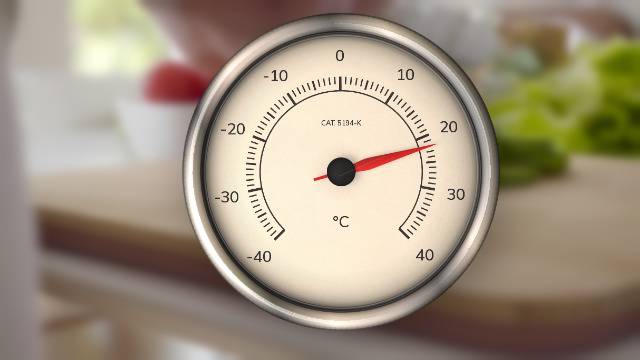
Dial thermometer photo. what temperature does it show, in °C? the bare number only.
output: 22
